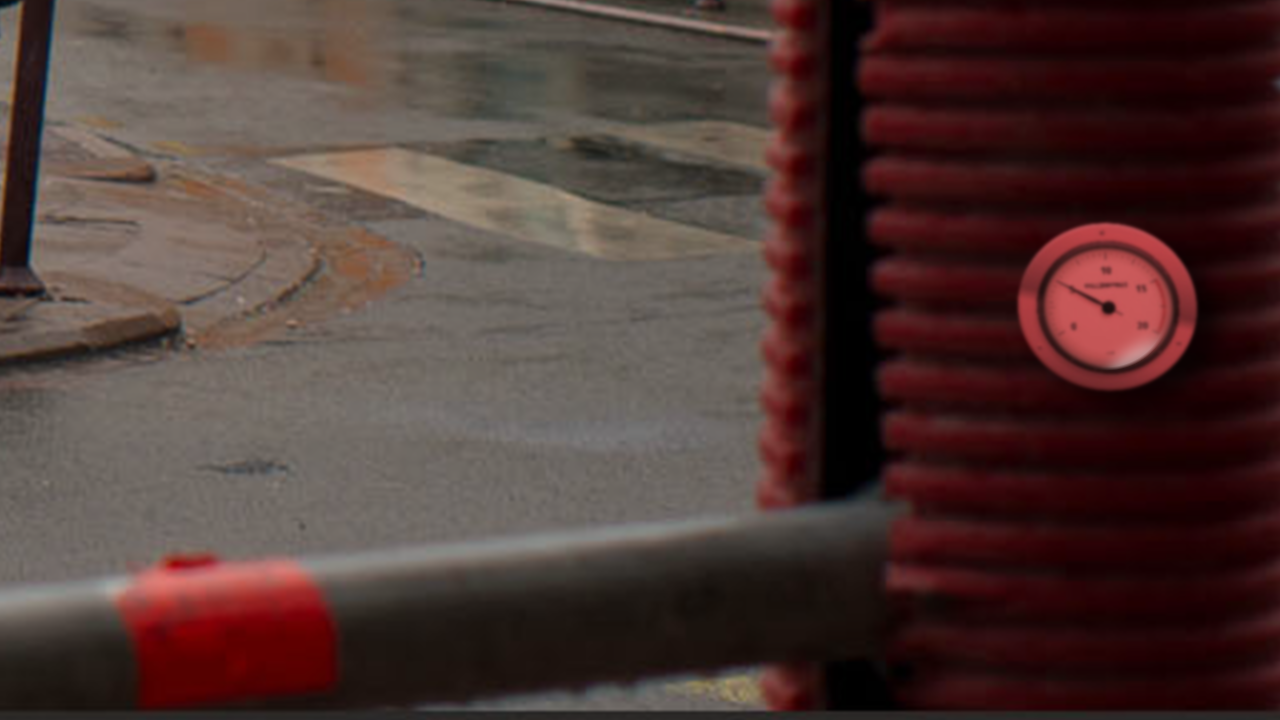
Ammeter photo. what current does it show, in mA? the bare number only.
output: 5
